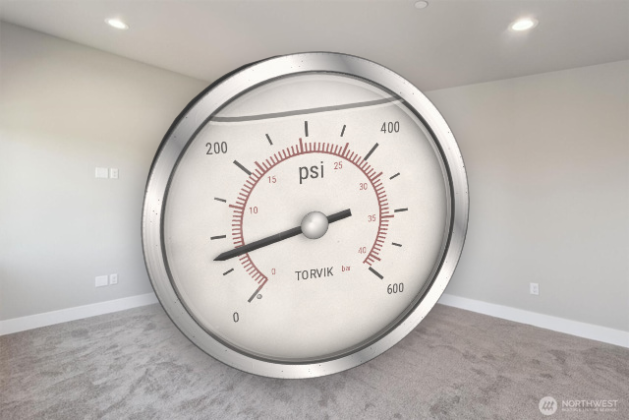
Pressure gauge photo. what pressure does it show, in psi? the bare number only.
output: 75
